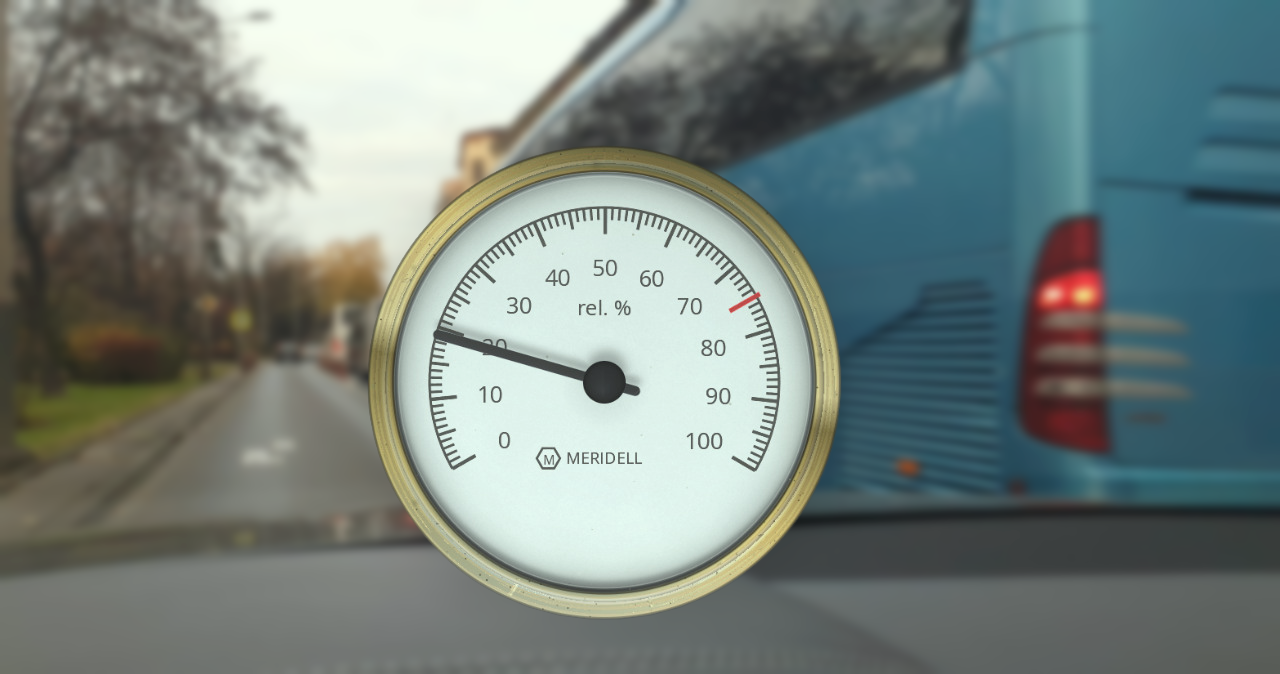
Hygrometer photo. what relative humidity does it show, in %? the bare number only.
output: 19
